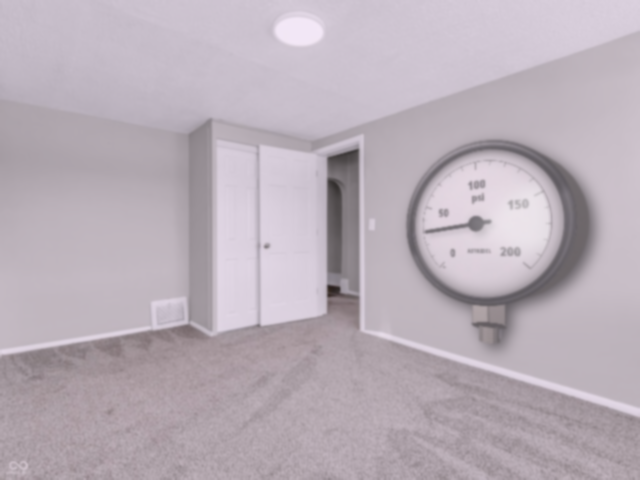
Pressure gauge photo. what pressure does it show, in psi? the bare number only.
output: 30
